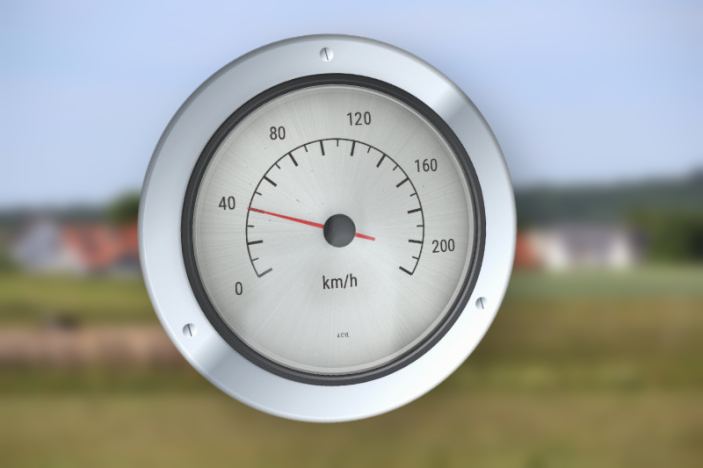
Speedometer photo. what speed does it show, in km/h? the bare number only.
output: 40
